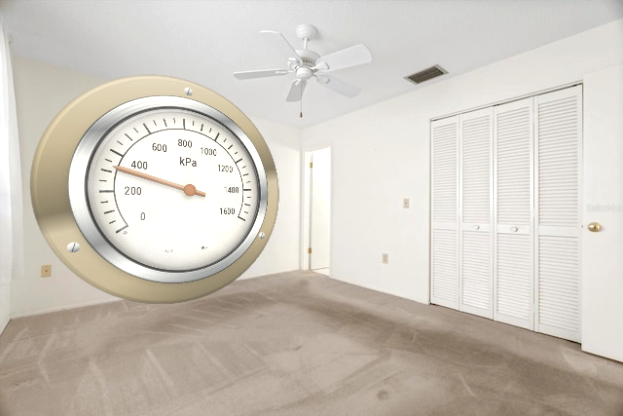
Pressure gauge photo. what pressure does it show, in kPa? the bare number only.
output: 325
